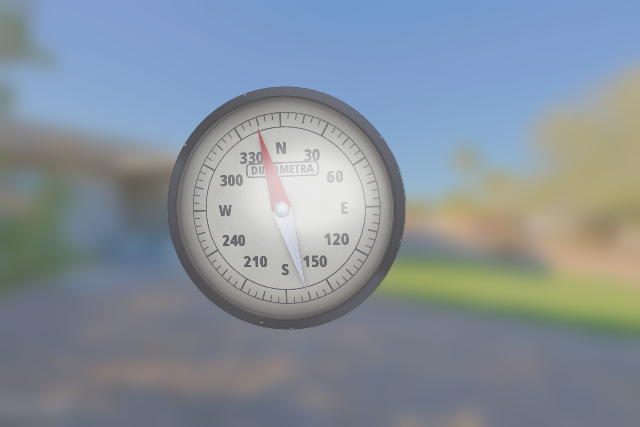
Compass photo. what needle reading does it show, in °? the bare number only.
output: 345
